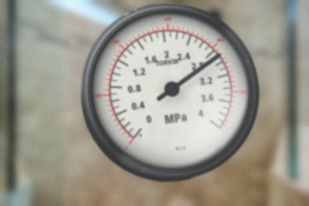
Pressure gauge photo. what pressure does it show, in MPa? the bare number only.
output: 2.9
